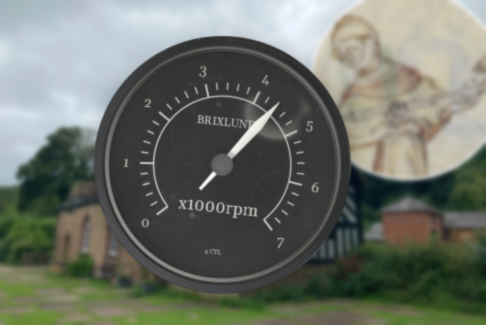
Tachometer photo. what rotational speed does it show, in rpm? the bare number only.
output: 4400
